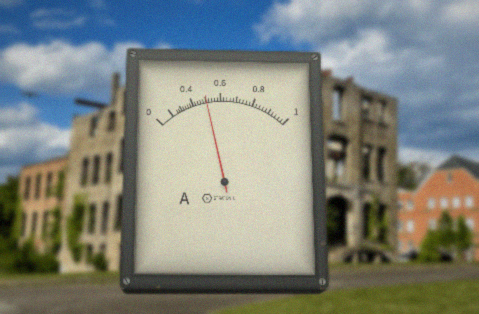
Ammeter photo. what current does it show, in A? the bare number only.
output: 0.5
